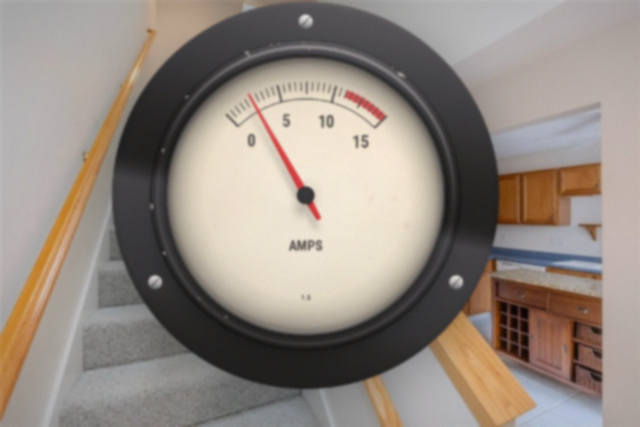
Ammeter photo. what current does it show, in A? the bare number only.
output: 2.5
